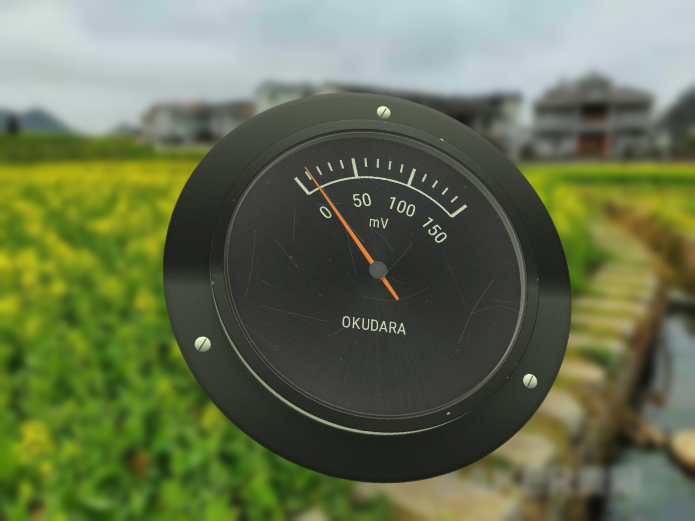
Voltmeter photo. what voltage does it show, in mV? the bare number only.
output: 10
